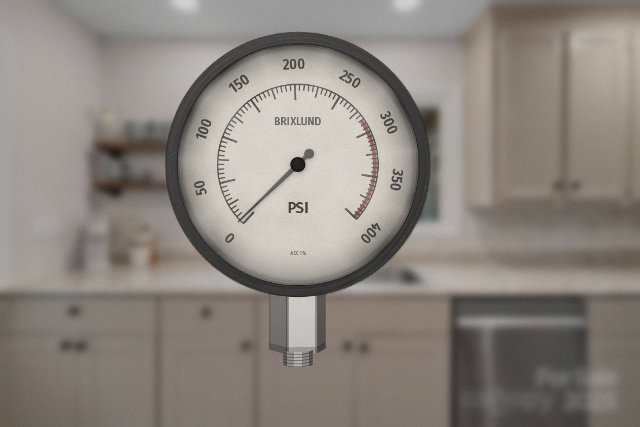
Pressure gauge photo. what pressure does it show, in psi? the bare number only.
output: 5
